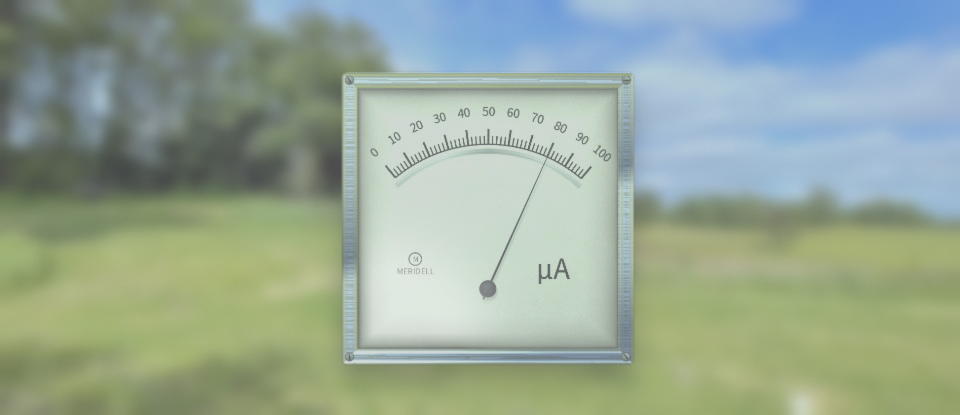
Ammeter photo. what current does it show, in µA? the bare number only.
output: 80
